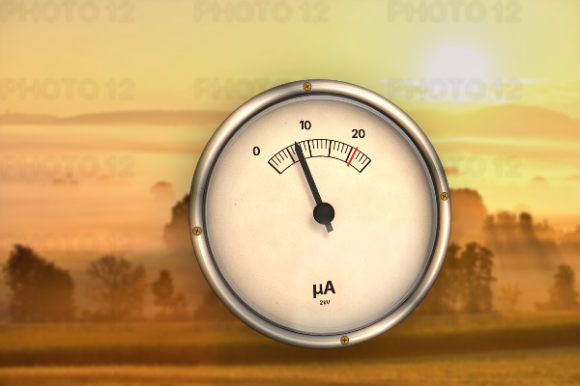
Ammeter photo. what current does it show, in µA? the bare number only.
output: 7
